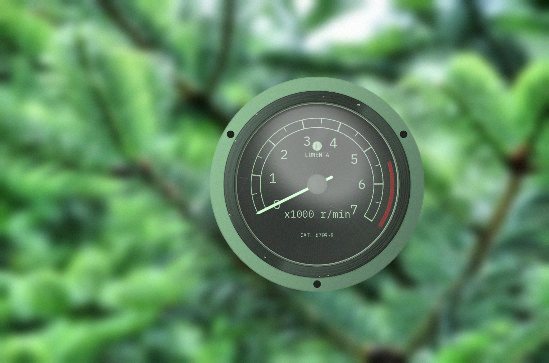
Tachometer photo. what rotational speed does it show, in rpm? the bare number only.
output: 0
